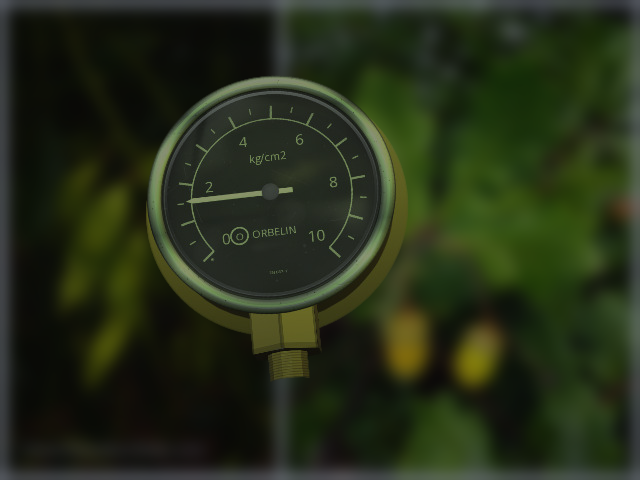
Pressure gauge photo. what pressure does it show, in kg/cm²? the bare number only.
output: 1.5
